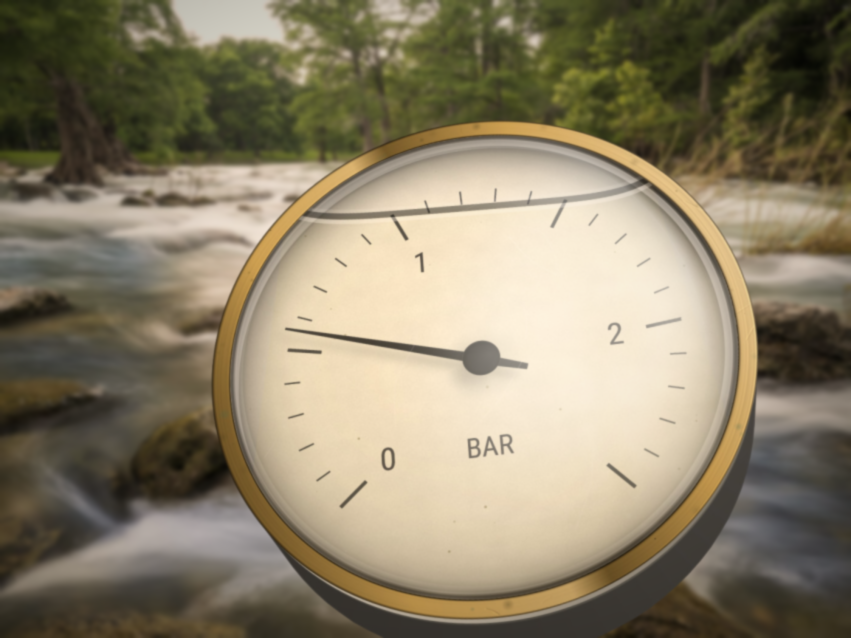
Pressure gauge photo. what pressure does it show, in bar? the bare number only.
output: 0.55
